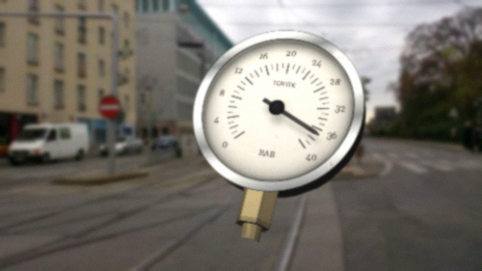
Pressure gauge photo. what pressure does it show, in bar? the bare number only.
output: 37
